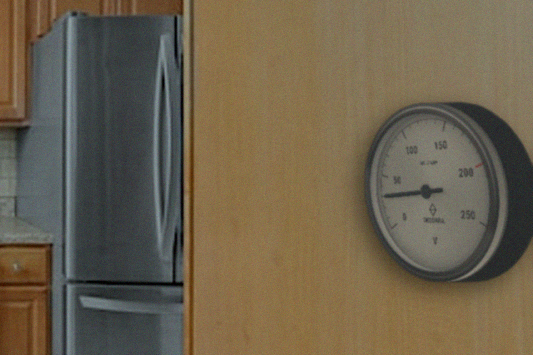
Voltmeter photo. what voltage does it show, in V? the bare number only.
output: 30
